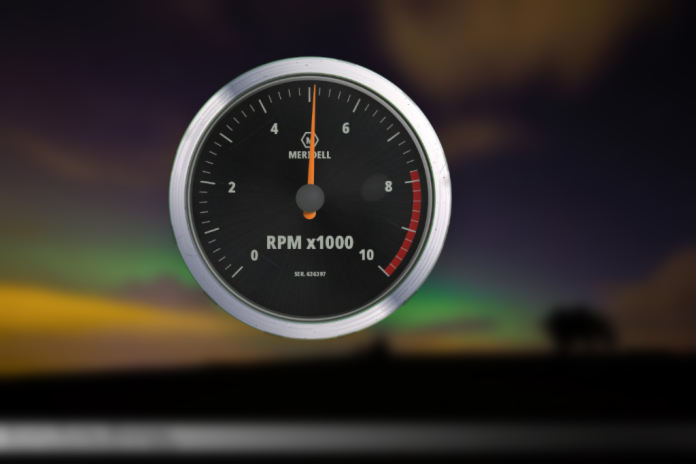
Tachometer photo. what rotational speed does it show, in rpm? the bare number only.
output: 5100
